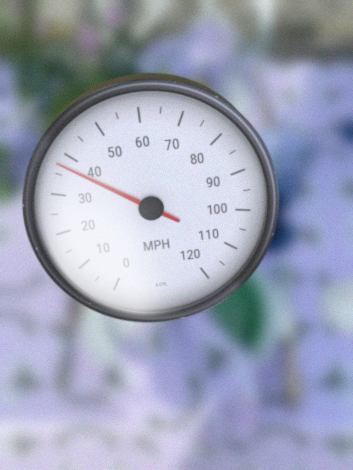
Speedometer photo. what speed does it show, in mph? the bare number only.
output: 37.5
